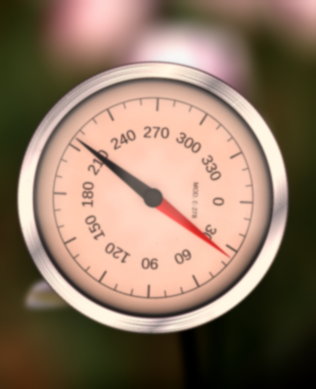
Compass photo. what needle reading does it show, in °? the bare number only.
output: 35
